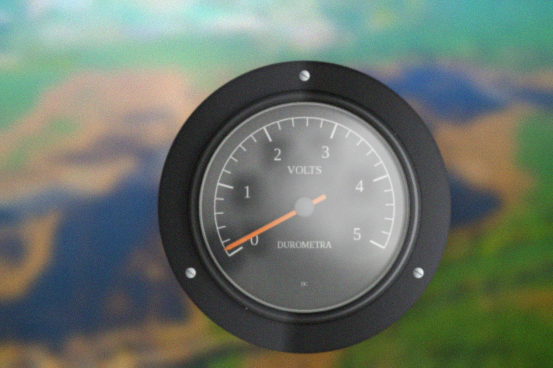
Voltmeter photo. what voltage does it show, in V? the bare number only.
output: 0.1
